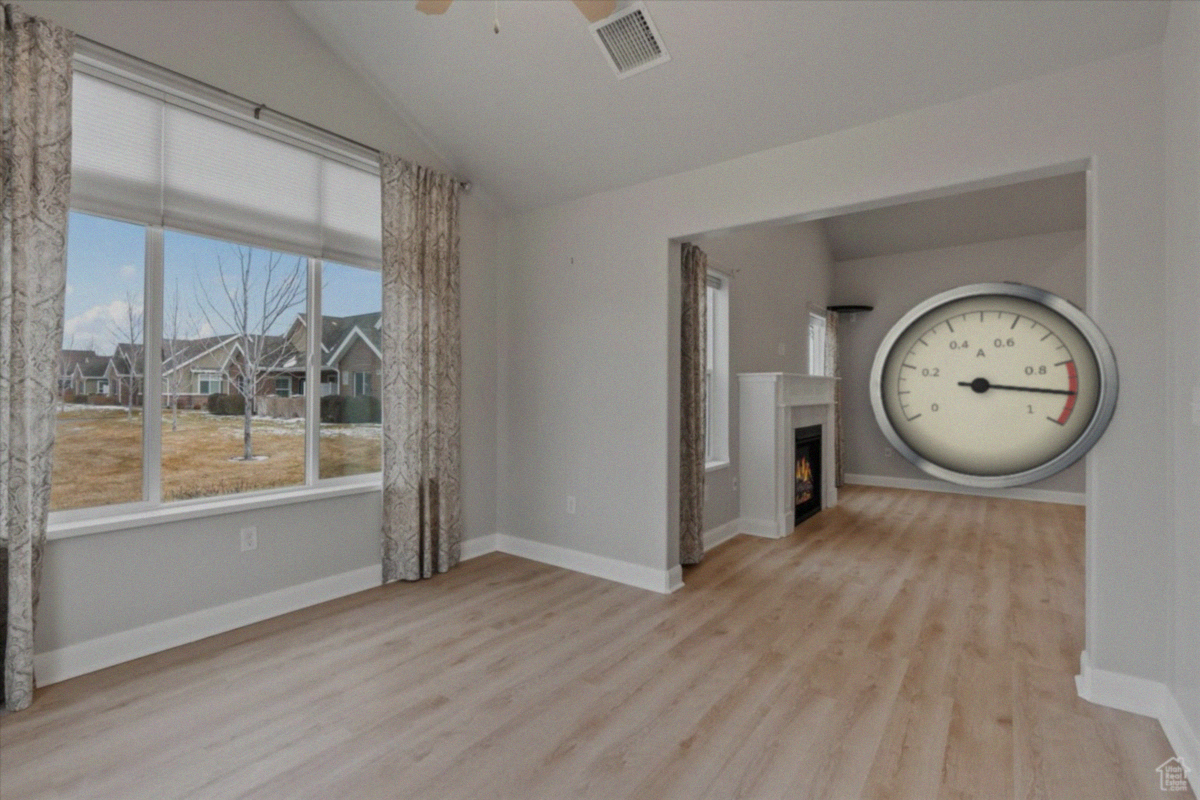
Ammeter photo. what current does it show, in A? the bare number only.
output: 0.9
